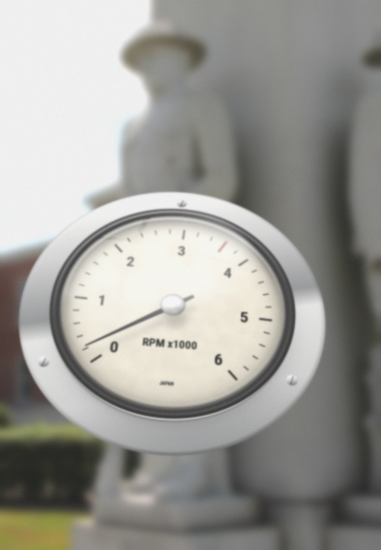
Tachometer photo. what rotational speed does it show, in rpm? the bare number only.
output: 200
